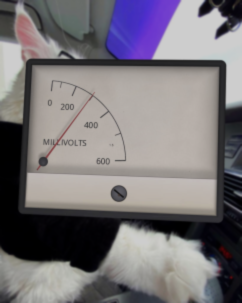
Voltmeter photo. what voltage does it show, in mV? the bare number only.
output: 300
